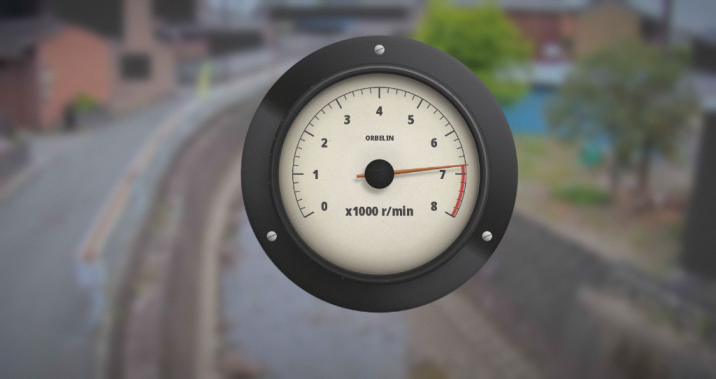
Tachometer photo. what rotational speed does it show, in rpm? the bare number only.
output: 6800
